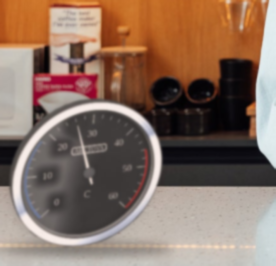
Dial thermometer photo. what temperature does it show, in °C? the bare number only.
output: 26
